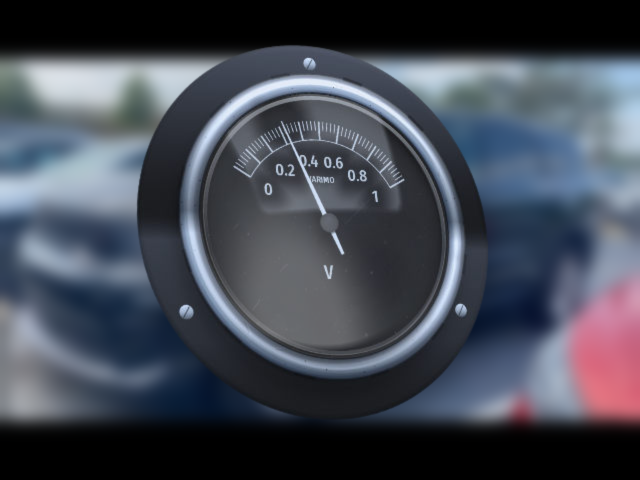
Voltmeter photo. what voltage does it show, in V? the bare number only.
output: 0.3
